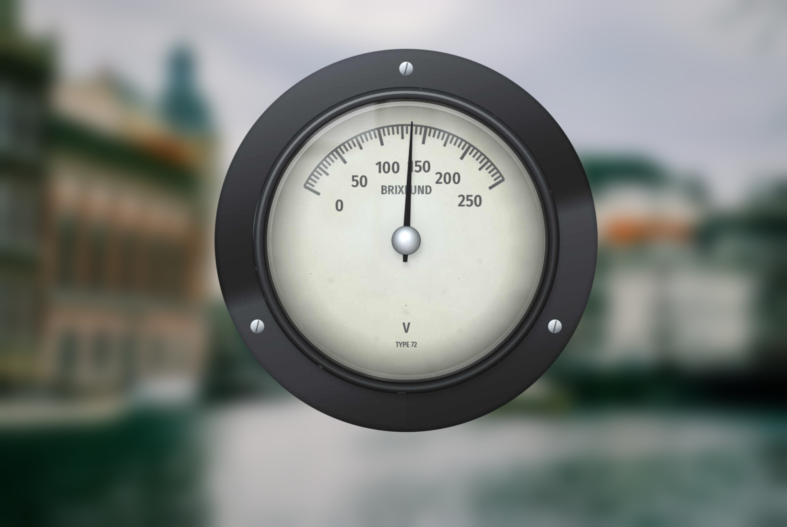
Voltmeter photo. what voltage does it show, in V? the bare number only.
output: 135
